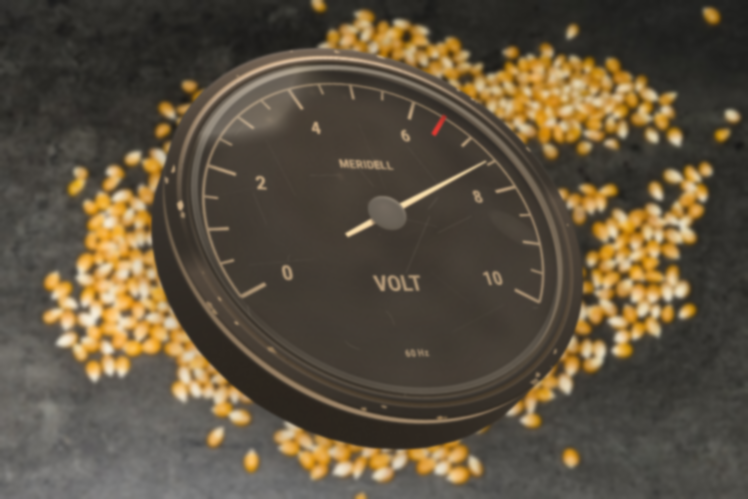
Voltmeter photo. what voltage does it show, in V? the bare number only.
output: 7.5
